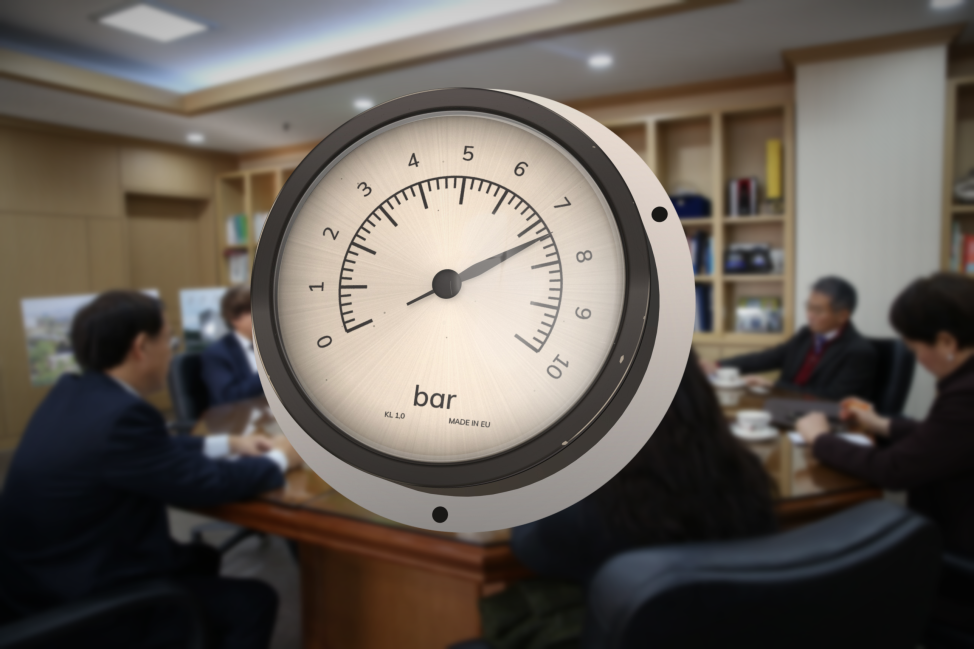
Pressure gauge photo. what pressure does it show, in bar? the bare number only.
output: 7.4
